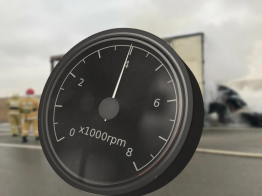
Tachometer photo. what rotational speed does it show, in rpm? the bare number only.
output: 4000
